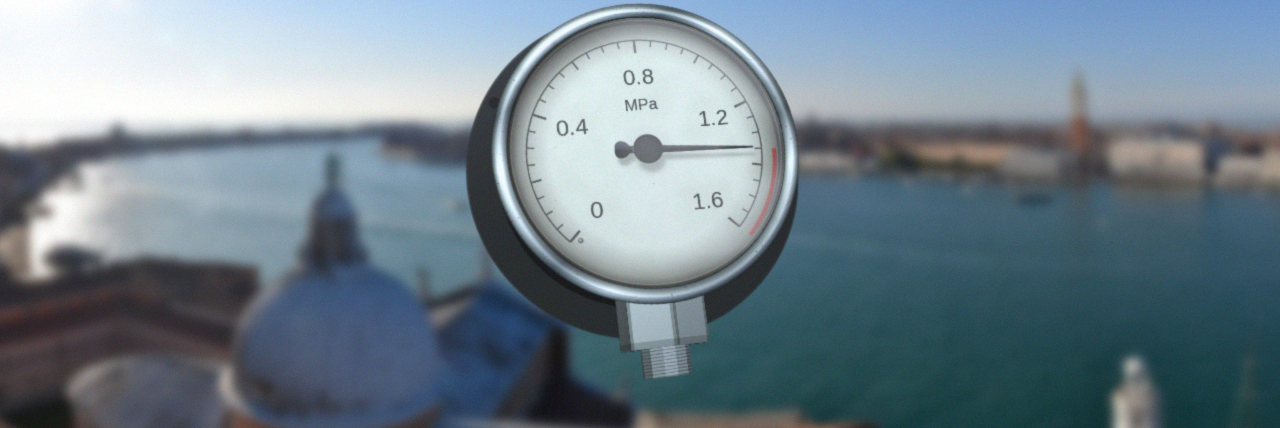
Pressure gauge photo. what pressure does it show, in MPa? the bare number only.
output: 1.35
